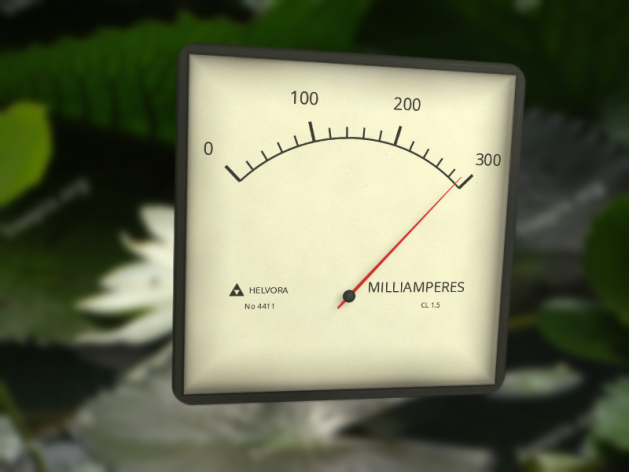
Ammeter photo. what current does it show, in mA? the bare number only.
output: 290
